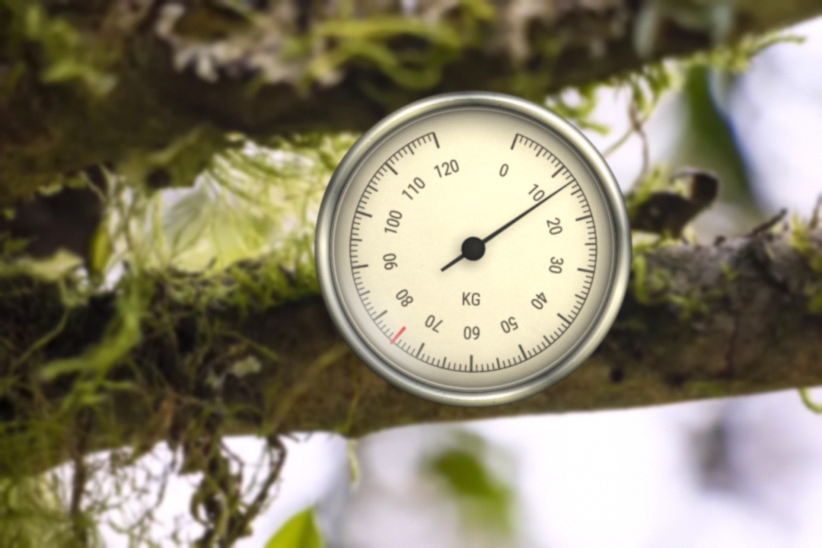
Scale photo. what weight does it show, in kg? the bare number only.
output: 13
